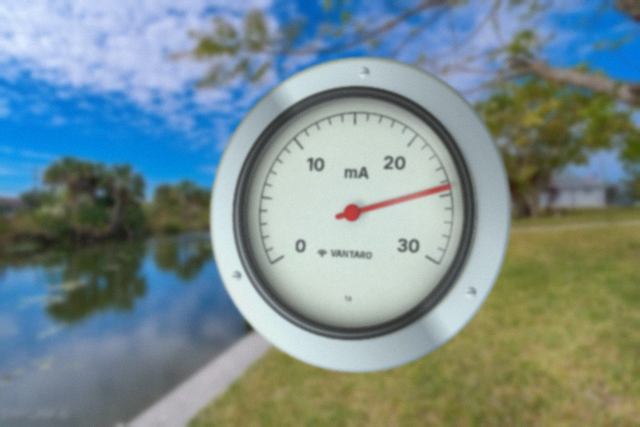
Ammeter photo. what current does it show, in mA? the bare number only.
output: 24.5
